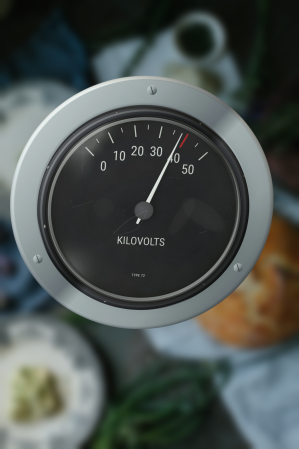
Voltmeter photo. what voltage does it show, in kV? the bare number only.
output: 37.5
